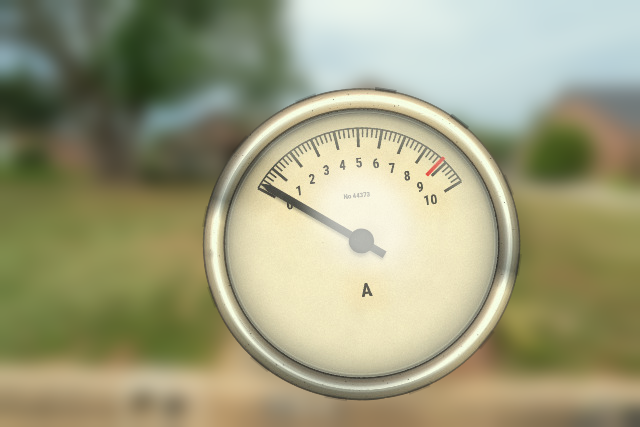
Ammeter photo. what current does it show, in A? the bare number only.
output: 0.2
